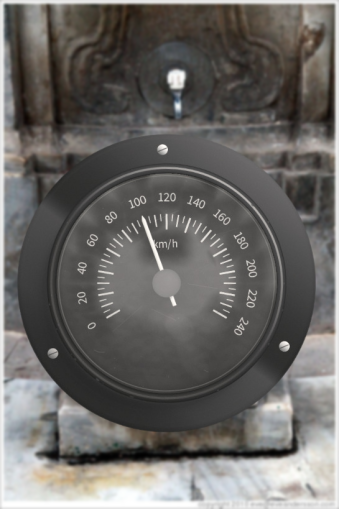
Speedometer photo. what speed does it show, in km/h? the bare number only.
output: 100
